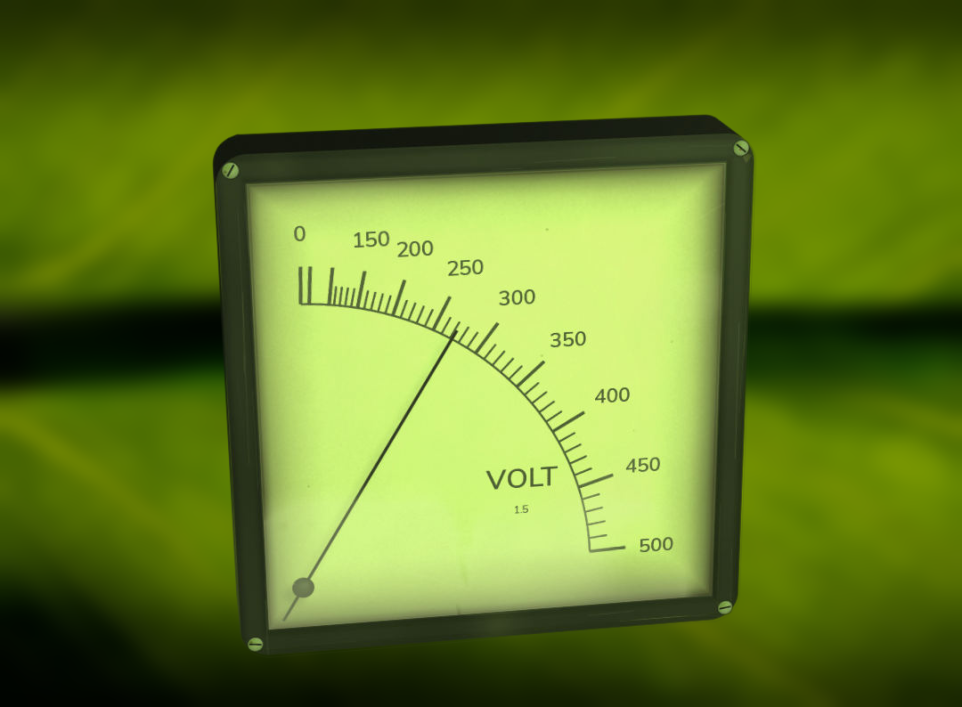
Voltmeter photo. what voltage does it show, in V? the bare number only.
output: 270
